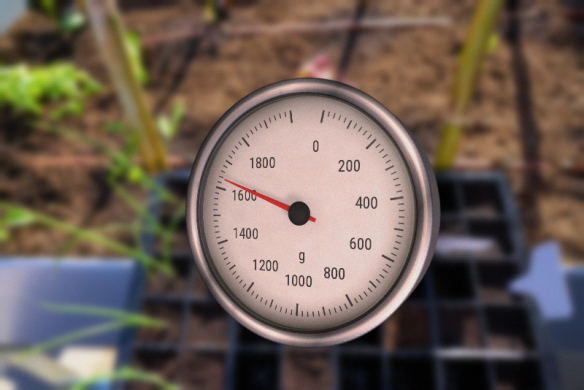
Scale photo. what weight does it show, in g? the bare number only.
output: 1640
